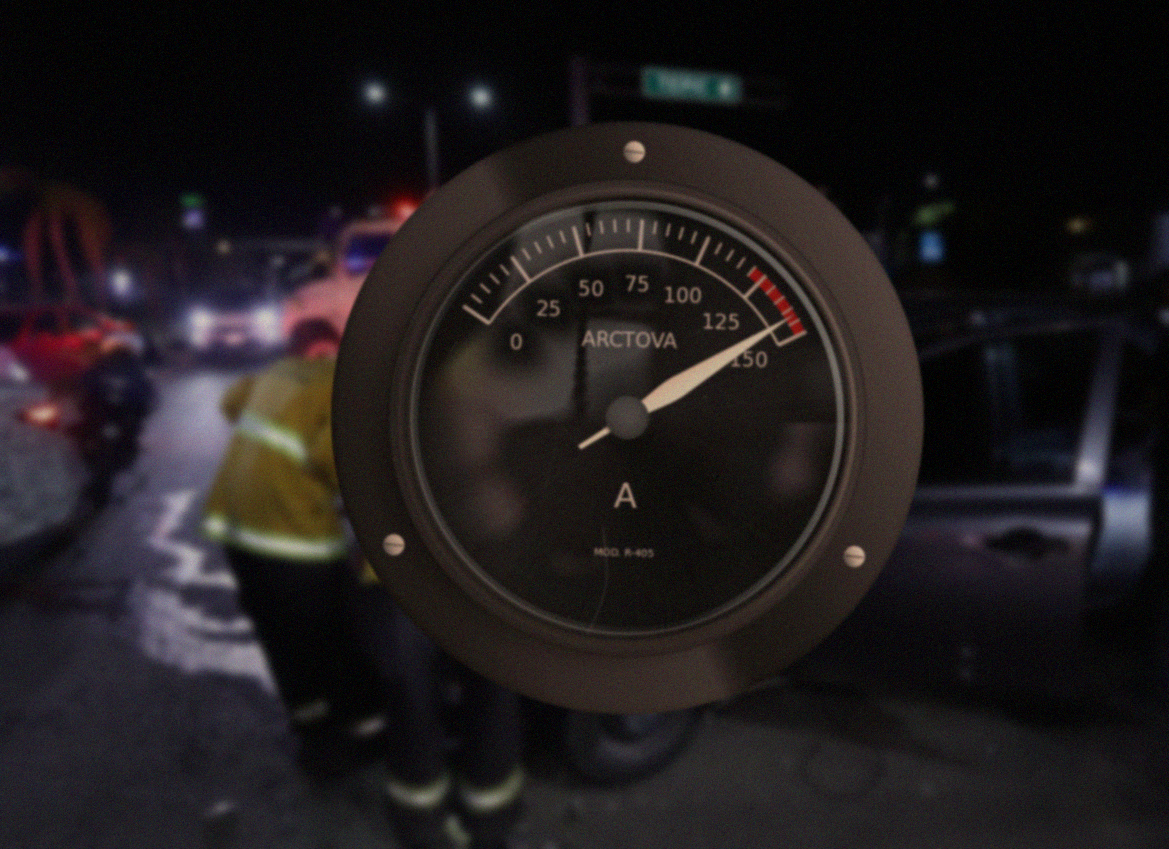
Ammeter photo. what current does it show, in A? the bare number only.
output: 142.5
